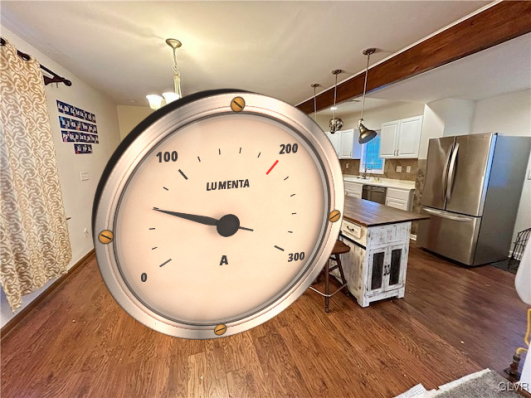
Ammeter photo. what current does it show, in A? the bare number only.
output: 60
